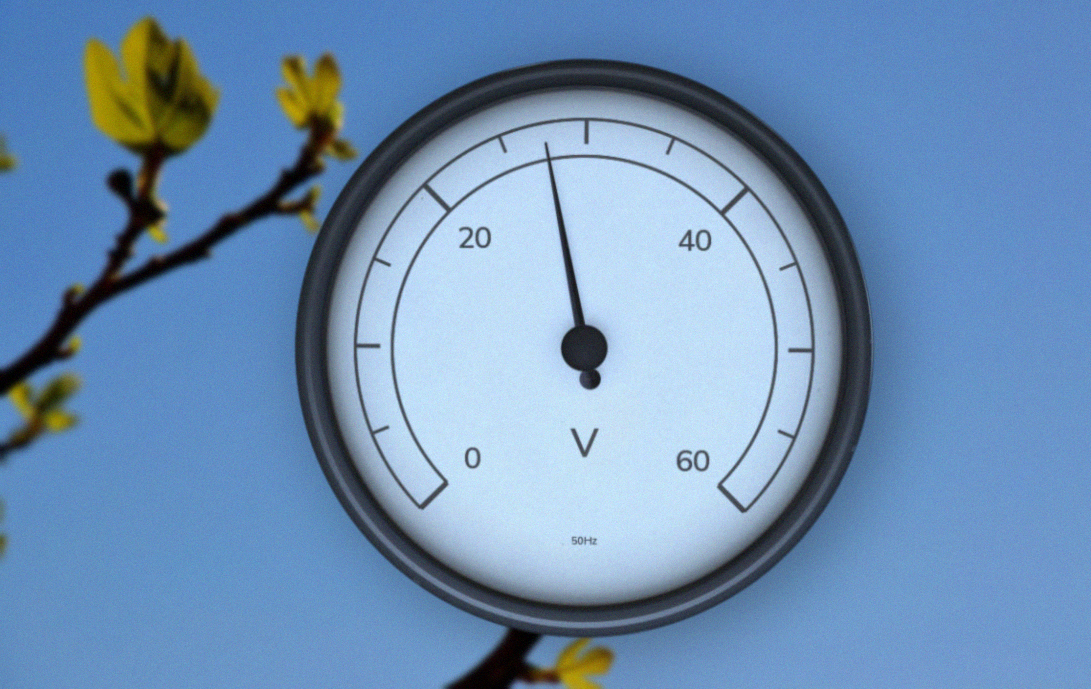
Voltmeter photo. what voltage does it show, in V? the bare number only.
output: 27.5
